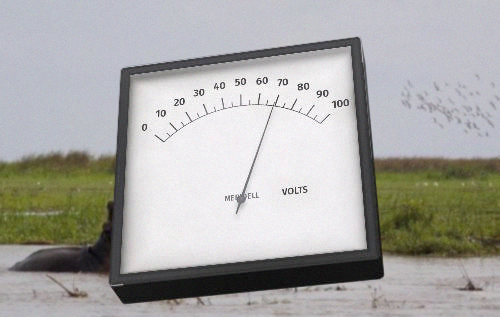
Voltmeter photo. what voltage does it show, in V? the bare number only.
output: 70
